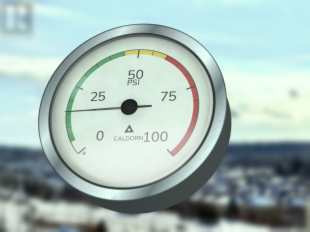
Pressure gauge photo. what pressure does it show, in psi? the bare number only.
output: 15
